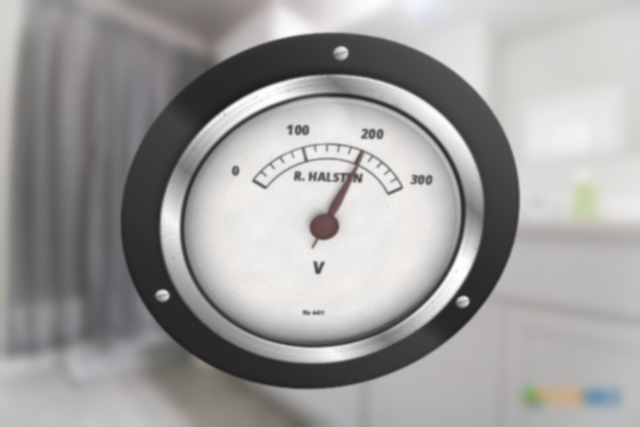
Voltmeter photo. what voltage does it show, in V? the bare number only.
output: 200
